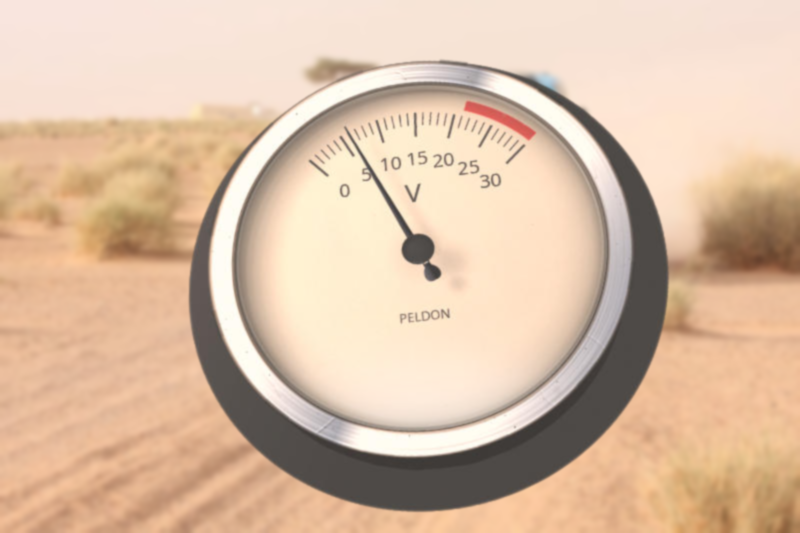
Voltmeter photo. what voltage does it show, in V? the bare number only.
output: 6
